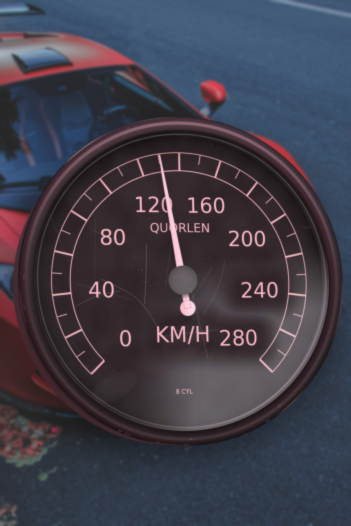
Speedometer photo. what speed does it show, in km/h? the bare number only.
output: 130
